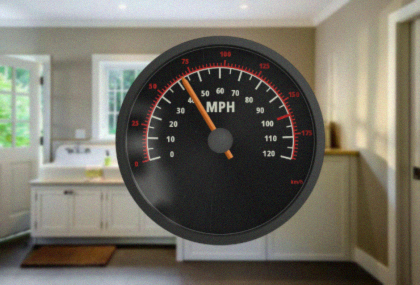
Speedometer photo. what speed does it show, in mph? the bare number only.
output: 42.5
